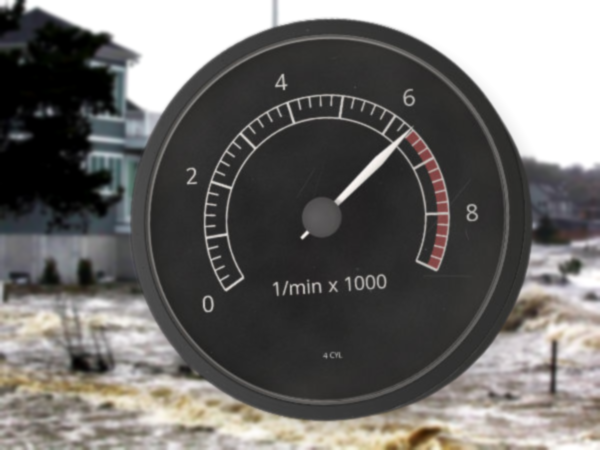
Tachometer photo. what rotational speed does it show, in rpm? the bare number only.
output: 6400
